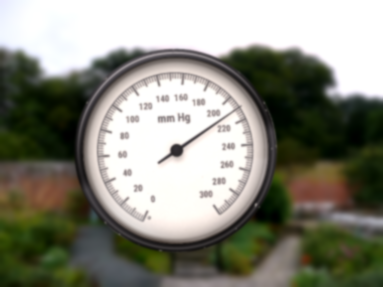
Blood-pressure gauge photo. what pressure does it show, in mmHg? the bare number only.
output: 210
